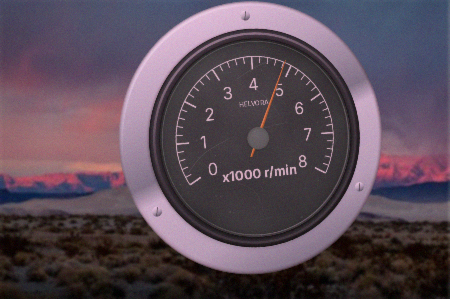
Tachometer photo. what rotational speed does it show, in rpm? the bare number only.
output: 4800
